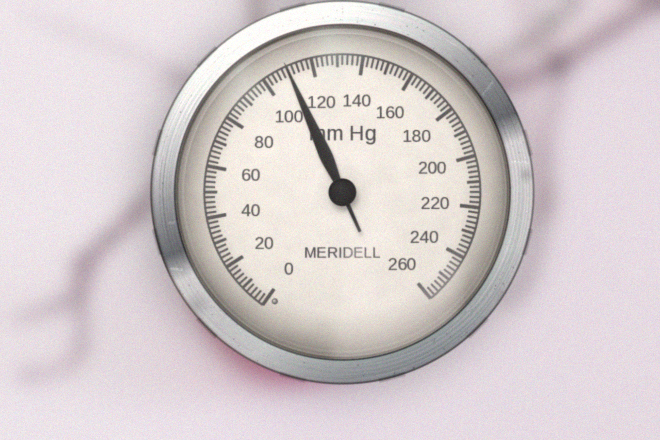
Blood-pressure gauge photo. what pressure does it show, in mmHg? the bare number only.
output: 110
